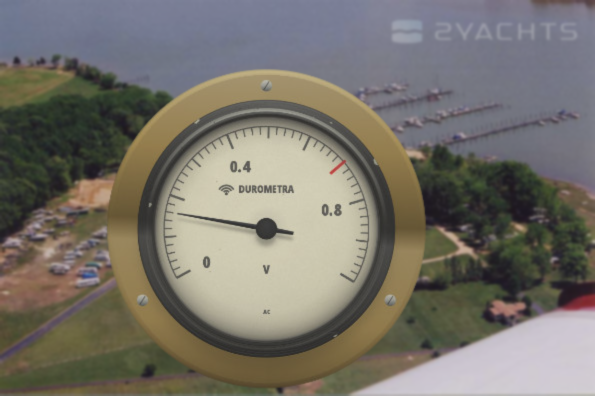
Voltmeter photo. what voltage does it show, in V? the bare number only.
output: 0.16
